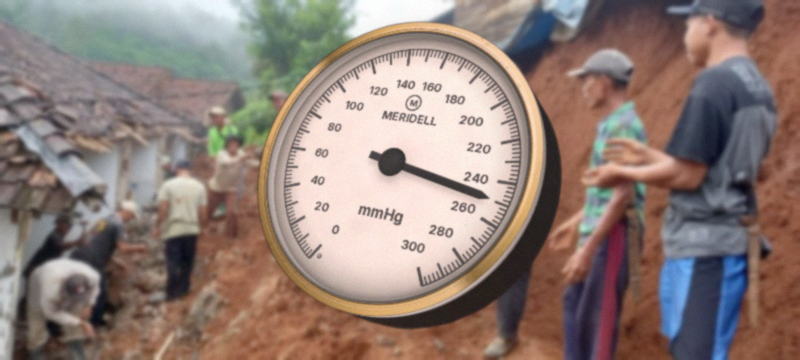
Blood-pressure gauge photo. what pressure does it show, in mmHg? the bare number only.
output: 250
